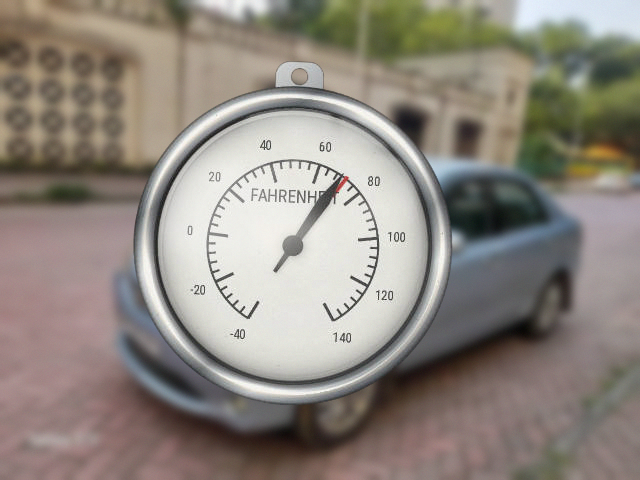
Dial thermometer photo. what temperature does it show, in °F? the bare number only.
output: 70
